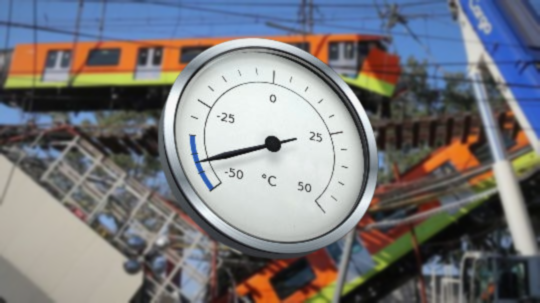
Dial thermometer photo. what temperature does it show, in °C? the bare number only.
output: -42.5
